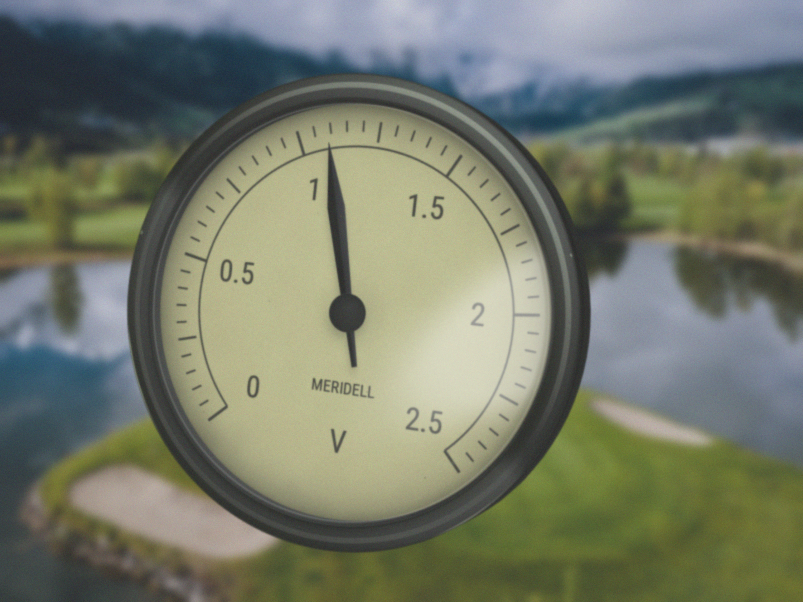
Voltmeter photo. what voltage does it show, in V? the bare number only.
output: 1.1
